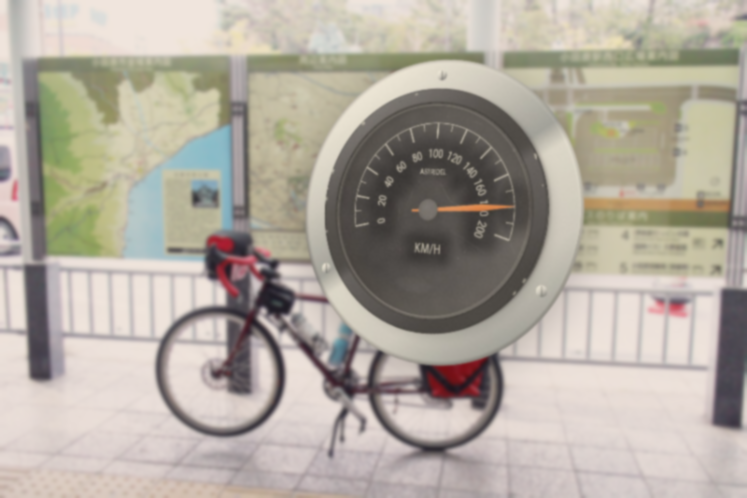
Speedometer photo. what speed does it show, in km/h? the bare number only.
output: 180
